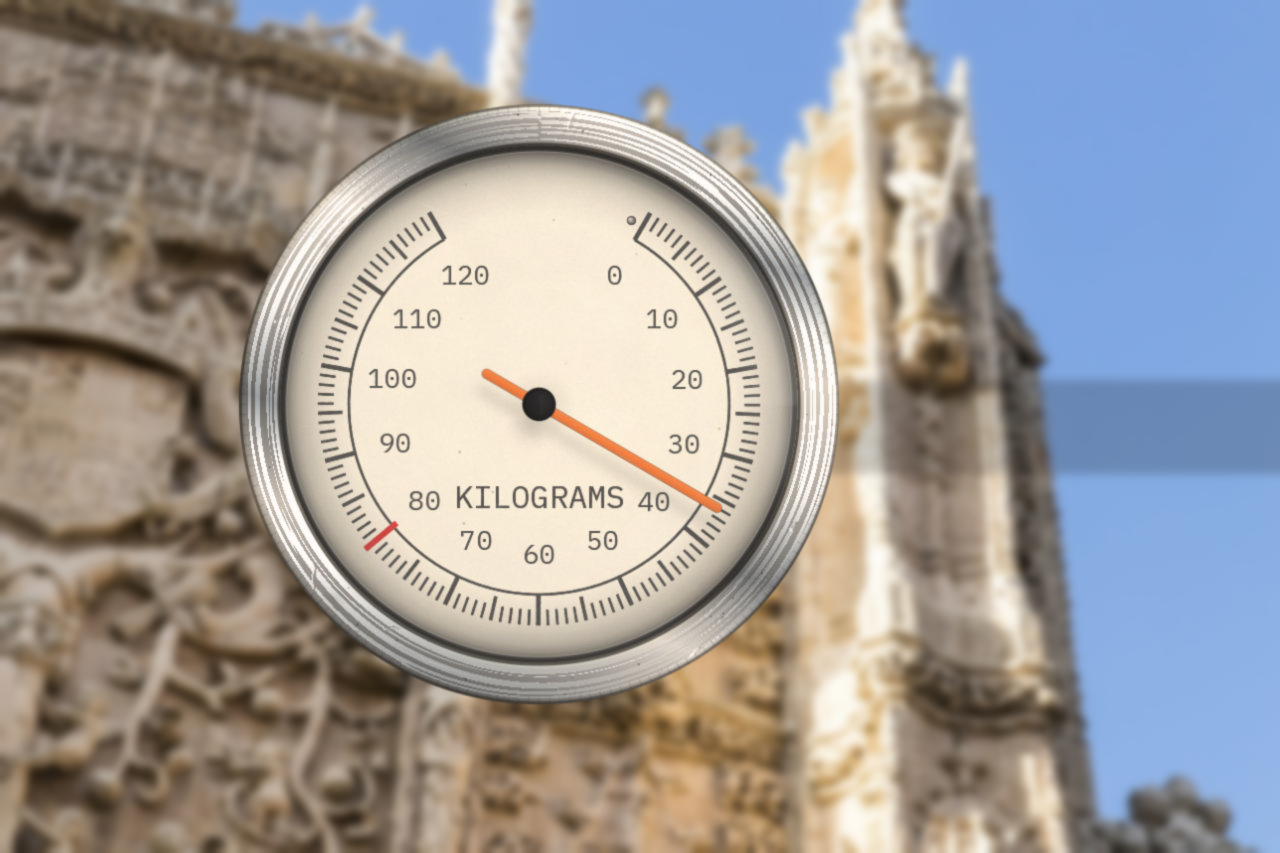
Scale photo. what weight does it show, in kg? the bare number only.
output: 36
